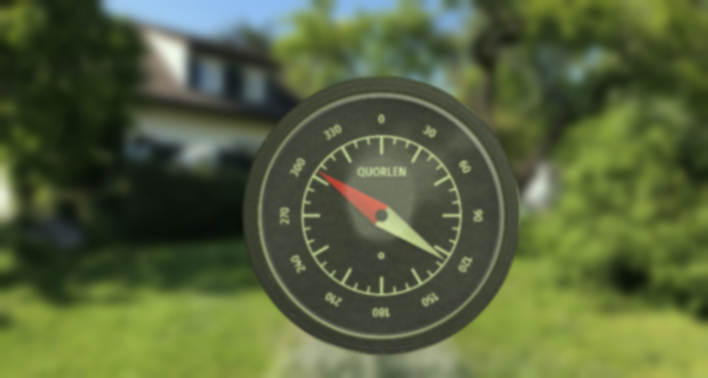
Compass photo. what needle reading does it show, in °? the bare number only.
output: 305
